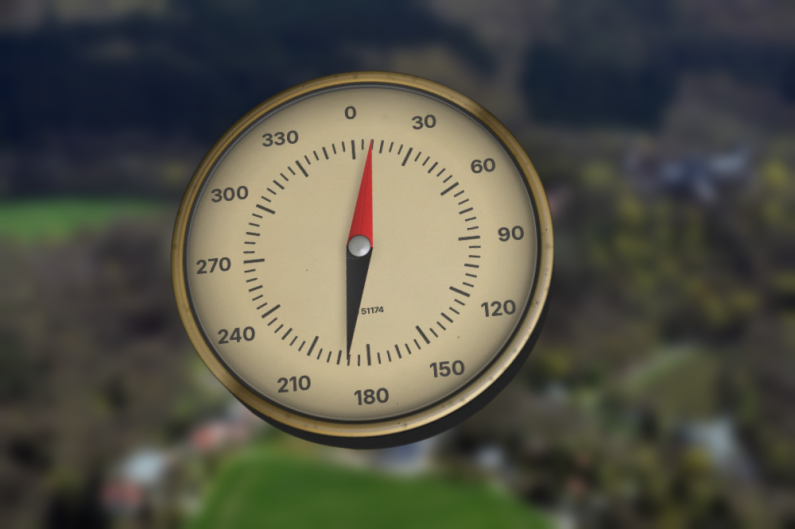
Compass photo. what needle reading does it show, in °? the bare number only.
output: 10
